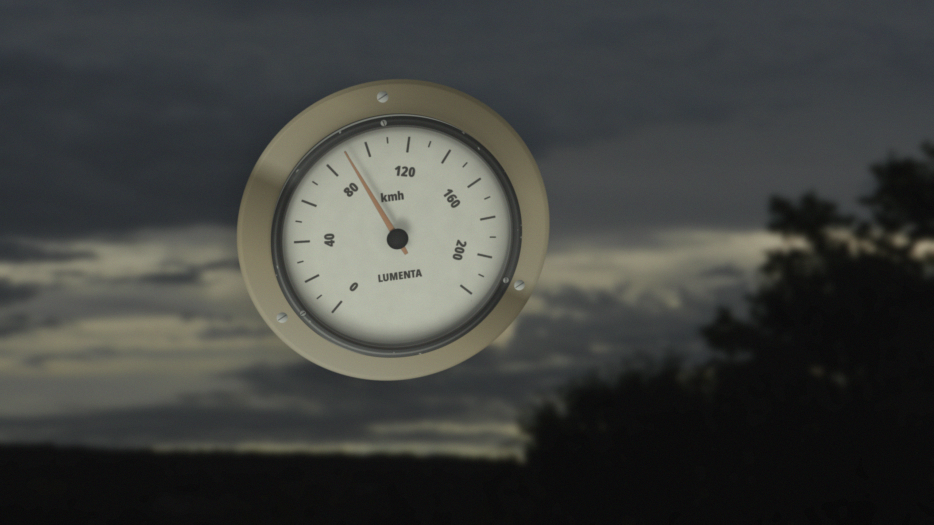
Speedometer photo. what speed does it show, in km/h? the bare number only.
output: 90
